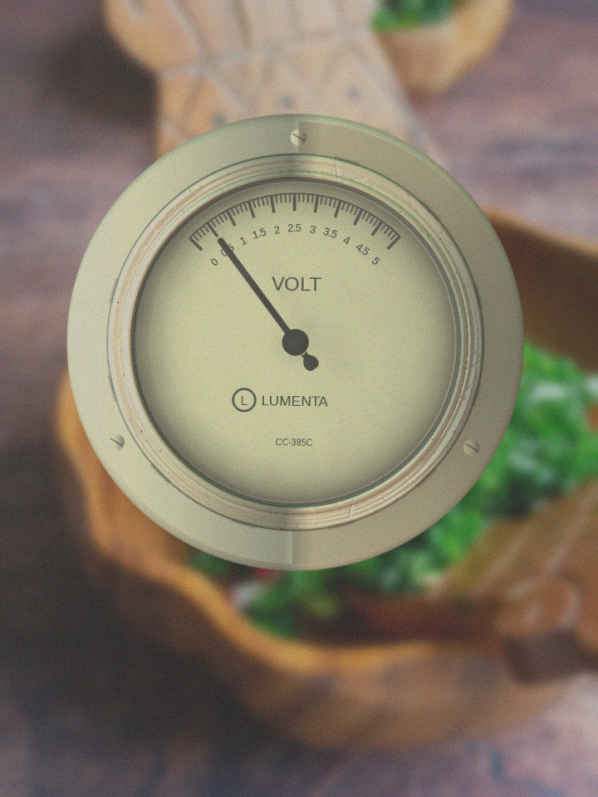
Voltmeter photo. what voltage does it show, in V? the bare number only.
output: 0.5
